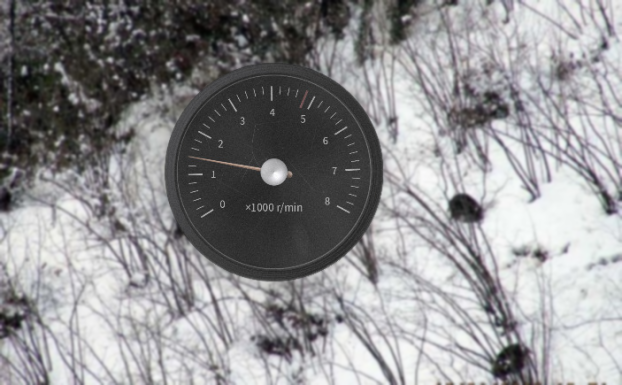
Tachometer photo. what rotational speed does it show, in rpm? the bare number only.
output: 1400
